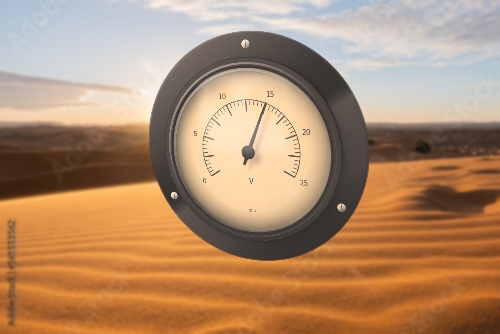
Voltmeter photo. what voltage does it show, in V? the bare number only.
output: 15
